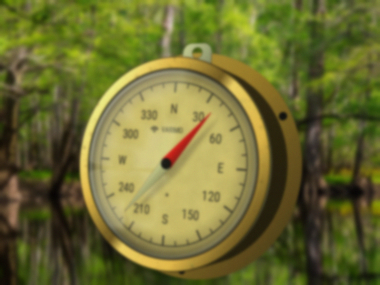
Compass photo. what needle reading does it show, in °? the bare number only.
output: 40
